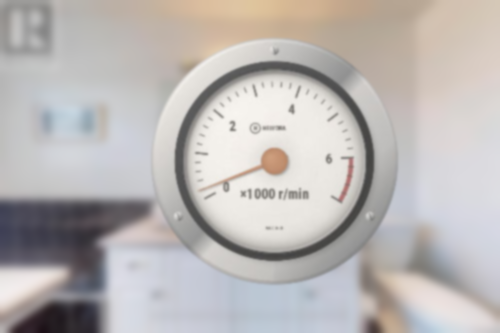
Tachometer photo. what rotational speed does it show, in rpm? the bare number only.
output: 200
